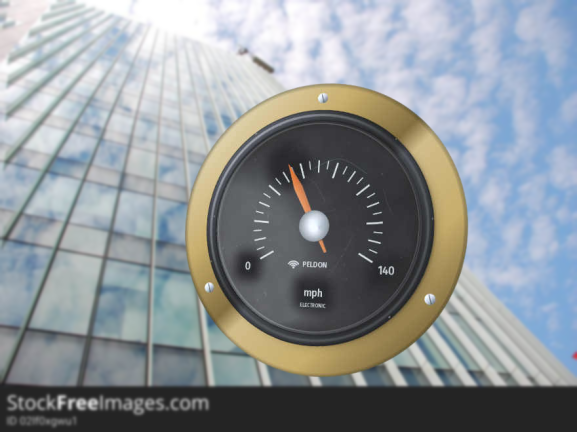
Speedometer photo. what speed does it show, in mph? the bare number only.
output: 55
